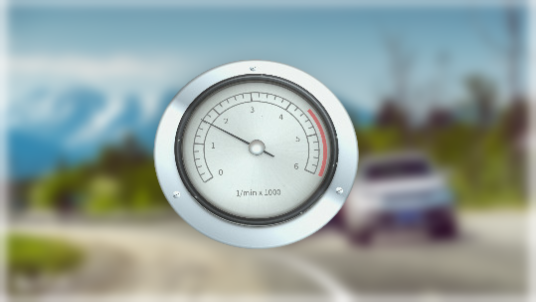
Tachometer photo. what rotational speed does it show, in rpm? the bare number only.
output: 1600
